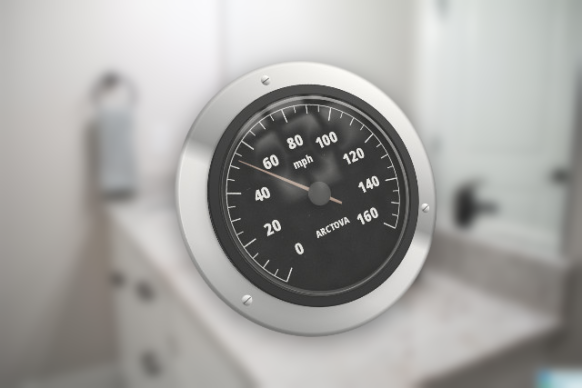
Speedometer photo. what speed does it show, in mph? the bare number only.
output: 52.5
